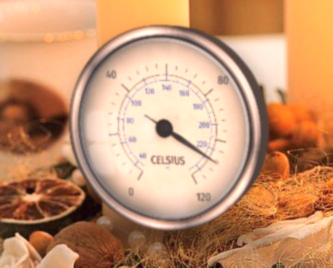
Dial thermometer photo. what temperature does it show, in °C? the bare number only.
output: 108
